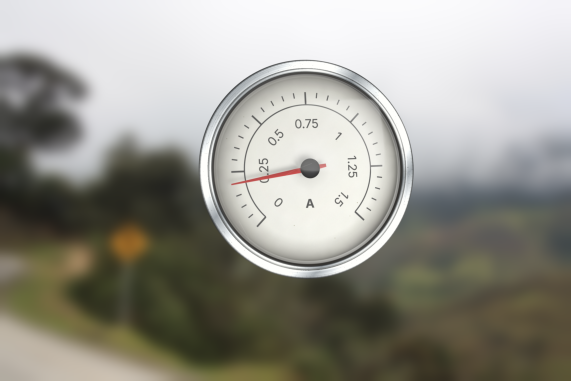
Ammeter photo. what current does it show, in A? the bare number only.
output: 0.2
